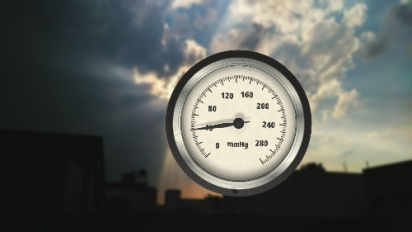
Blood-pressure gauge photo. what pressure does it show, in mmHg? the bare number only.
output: 40
